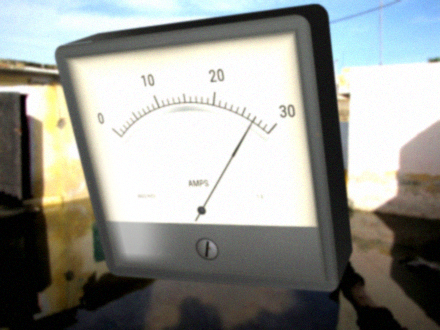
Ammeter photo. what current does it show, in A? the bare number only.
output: 27
